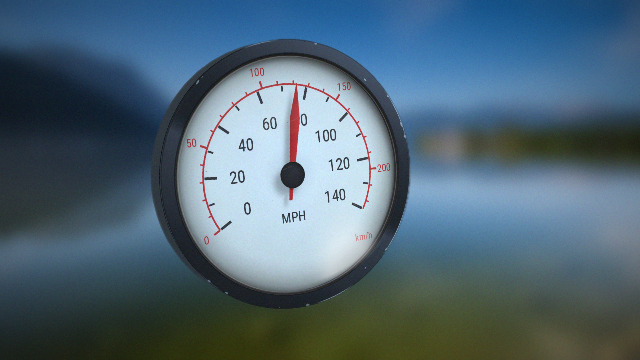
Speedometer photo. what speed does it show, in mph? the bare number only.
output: 75
